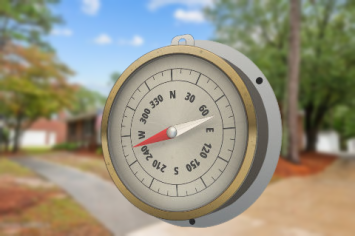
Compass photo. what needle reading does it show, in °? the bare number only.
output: 255
